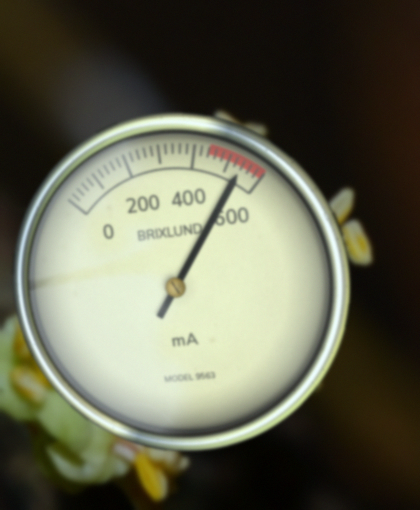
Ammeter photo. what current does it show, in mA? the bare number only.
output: 540
